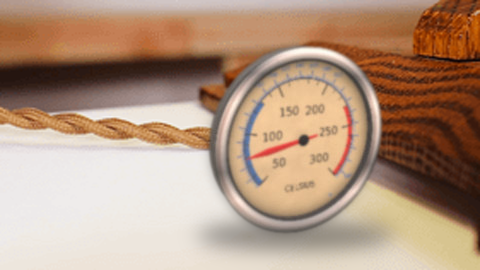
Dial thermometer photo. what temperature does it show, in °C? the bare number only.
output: 80
